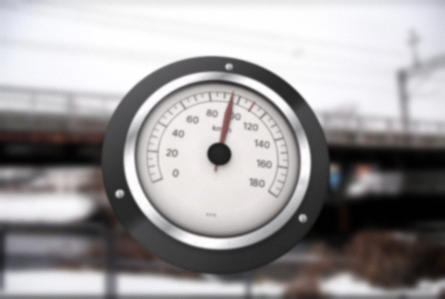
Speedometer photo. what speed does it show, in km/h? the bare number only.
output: 95
